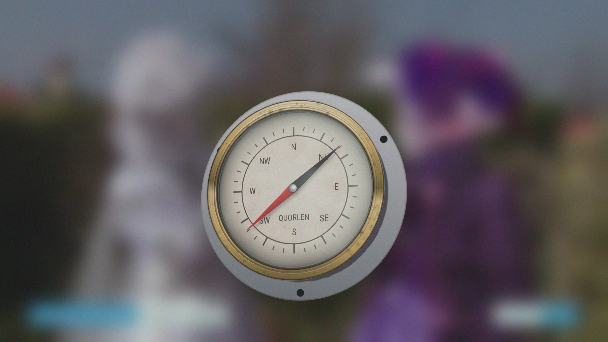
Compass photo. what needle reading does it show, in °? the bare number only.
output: 230
